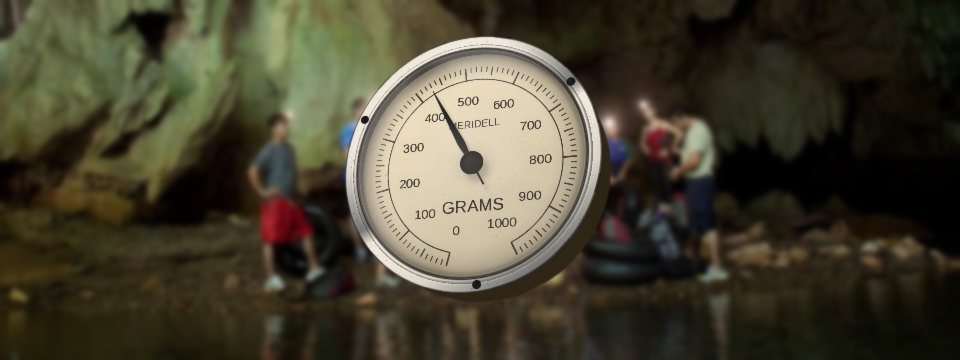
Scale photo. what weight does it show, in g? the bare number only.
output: 430
